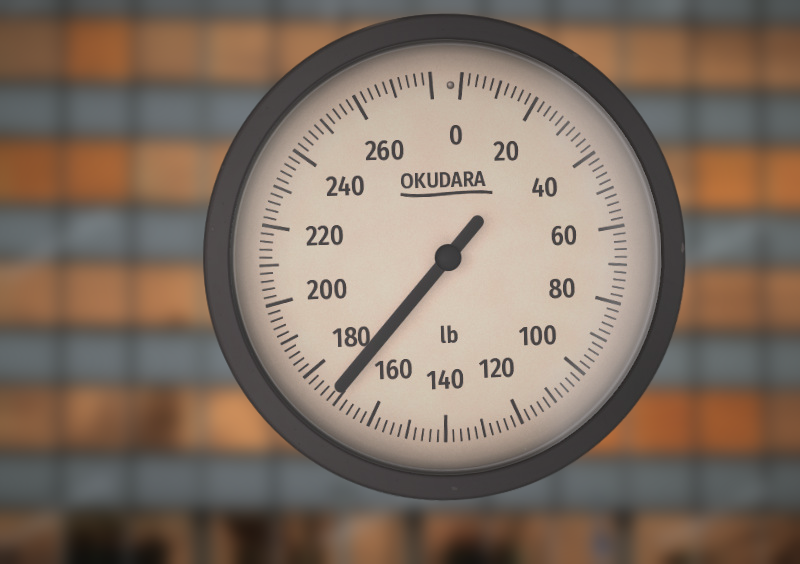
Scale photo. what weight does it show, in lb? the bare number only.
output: 172
